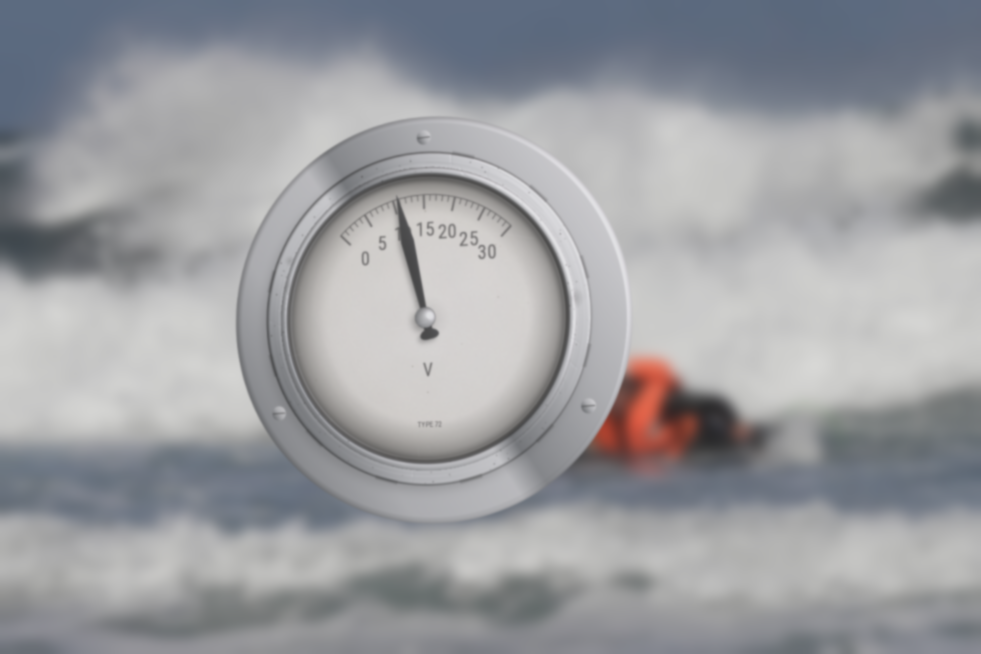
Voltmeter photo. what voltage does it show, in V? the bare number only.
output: 11
